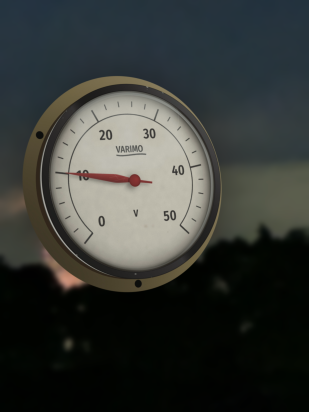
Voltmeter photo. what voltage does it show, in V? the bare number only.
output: 10
